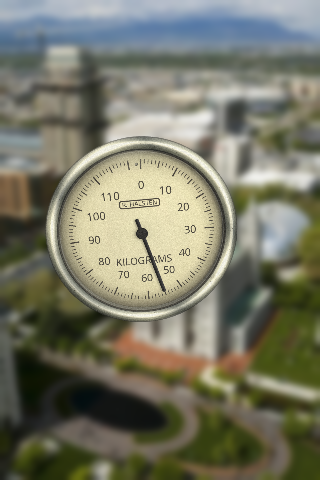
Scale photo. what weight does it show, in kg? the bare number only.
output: 55
